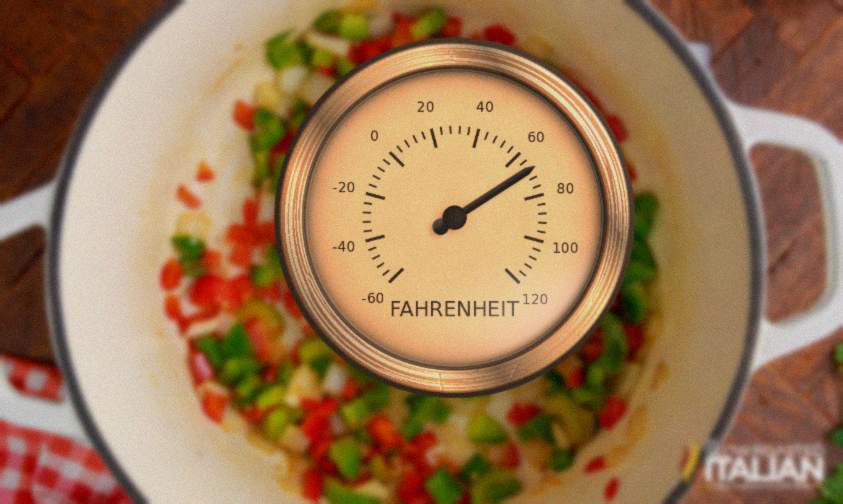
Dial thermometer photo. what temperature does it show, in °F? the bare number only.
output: 68
